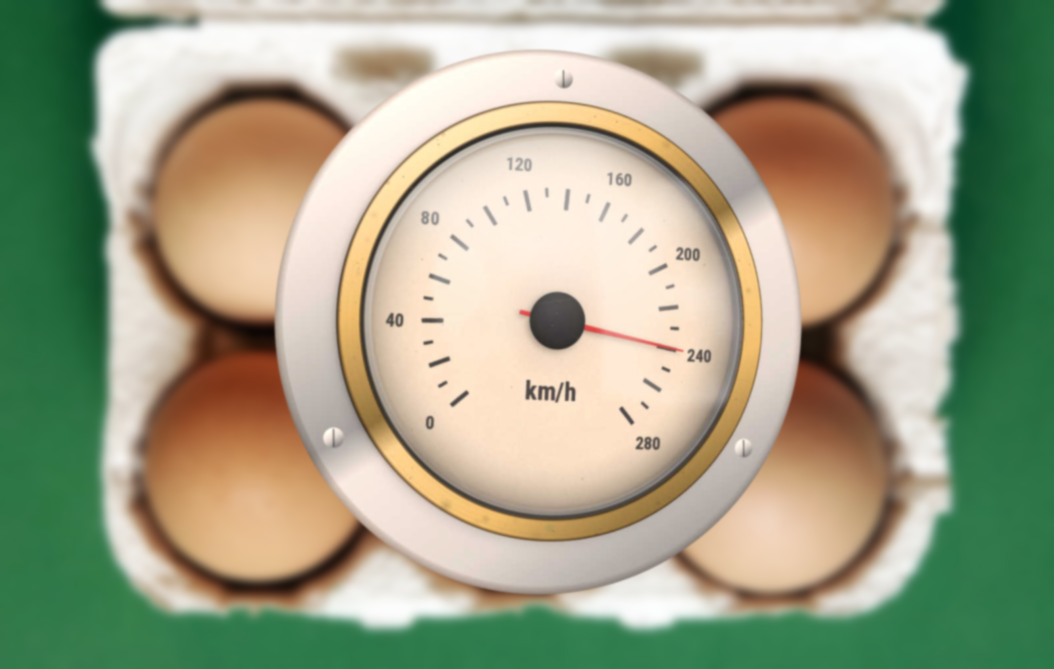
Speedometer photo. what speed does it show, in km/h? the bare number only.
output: 240
